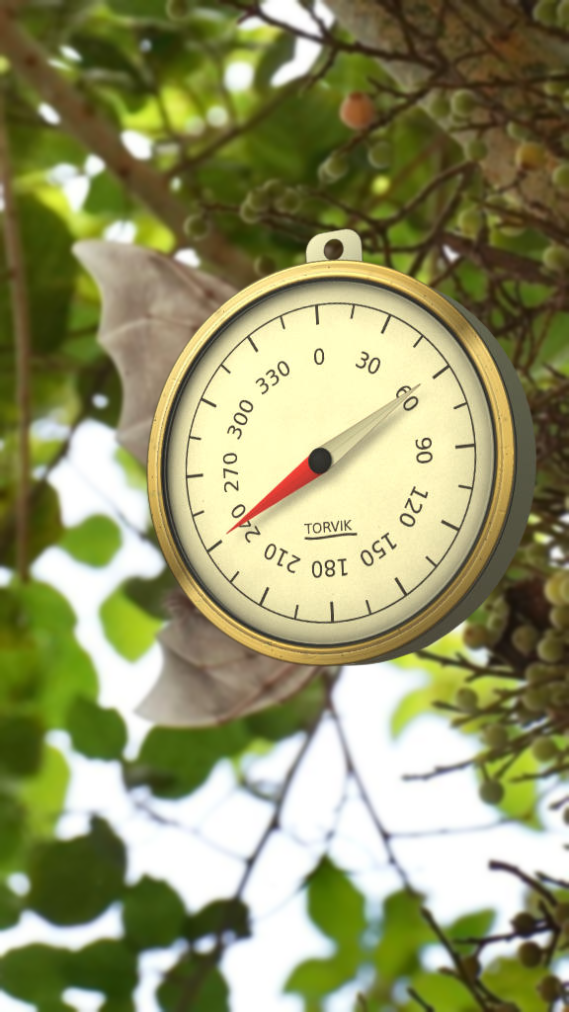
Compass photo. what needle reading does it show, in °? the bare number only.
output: 240
